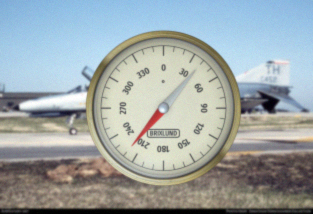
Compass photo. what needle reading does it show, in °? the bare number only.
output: 220
